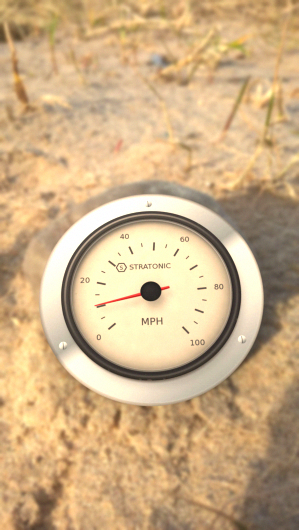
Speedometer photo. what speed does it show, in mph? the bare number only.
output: 10
